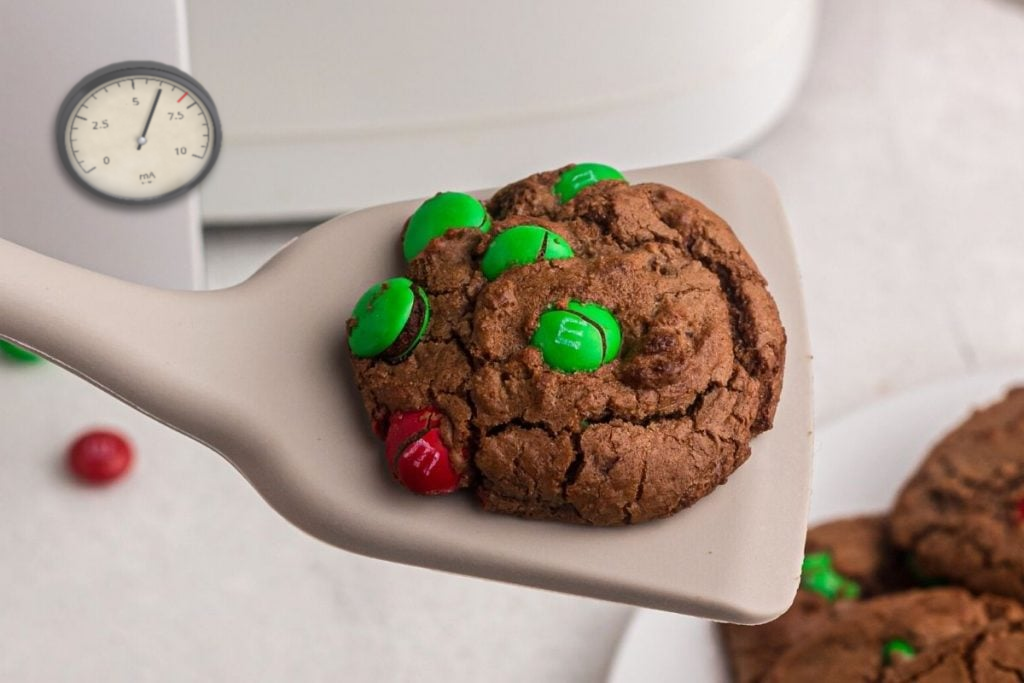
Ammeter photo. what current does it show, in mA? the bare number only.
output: 6
